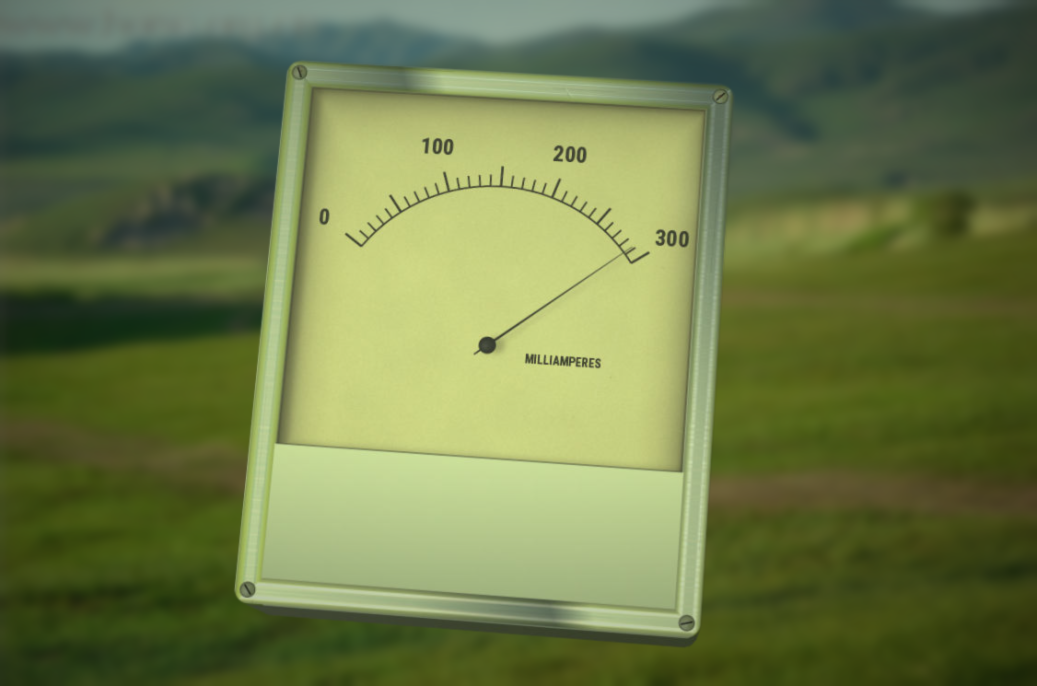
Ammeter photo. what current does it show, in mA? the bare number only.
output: 290
